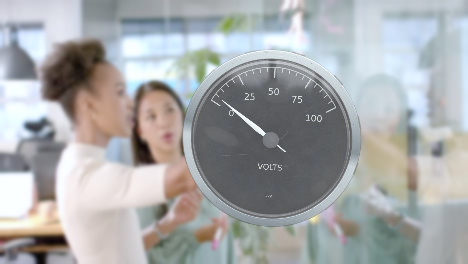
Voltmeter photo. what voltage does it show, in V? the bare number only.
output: 5
